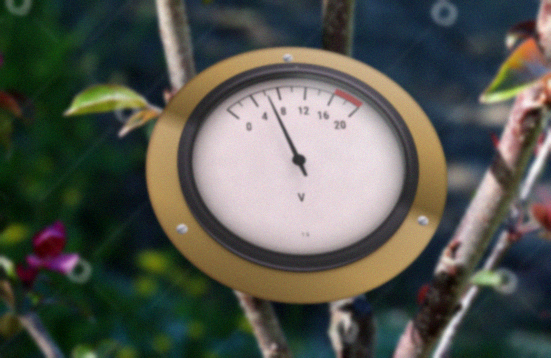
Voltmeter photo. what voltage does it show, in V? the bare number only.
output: 6
